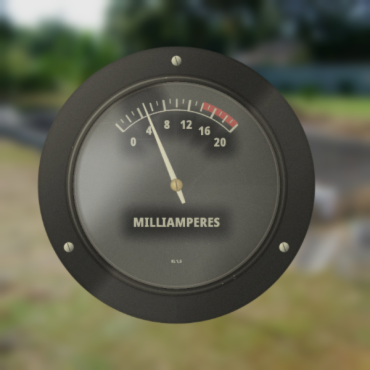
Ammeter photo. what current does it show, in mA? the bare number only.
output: 5
